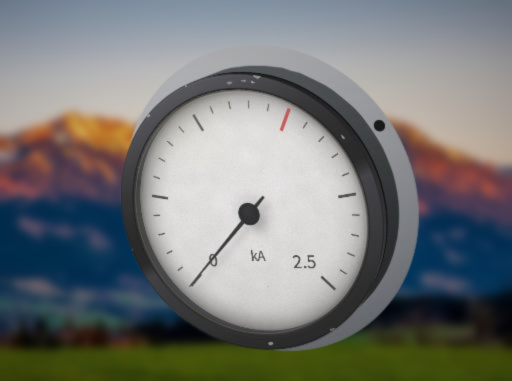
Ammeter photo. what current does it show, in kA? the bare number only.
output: 0
